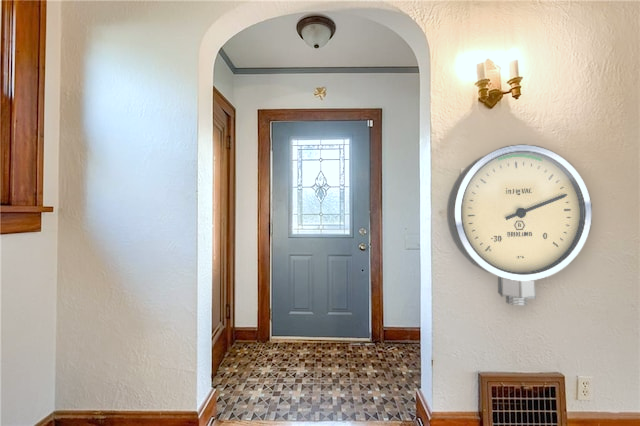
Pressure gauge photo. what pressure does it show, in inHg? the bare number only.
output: -7
